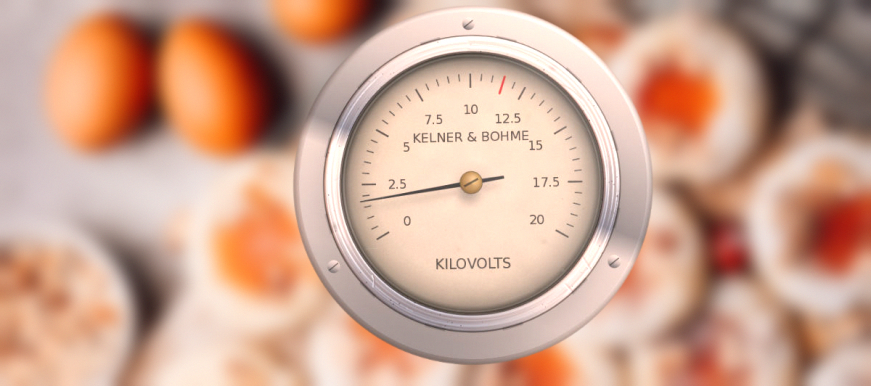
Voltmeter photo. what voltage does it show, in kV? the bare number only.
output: 1.75
